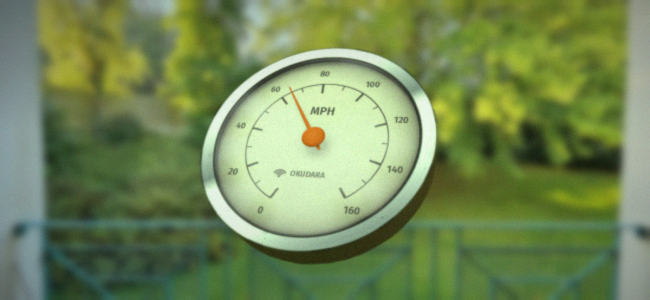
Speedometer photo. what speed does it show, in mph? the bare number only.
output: 65
